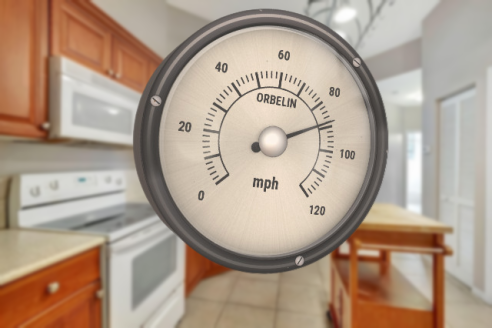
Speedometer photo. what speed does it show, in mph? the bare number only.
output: 88
